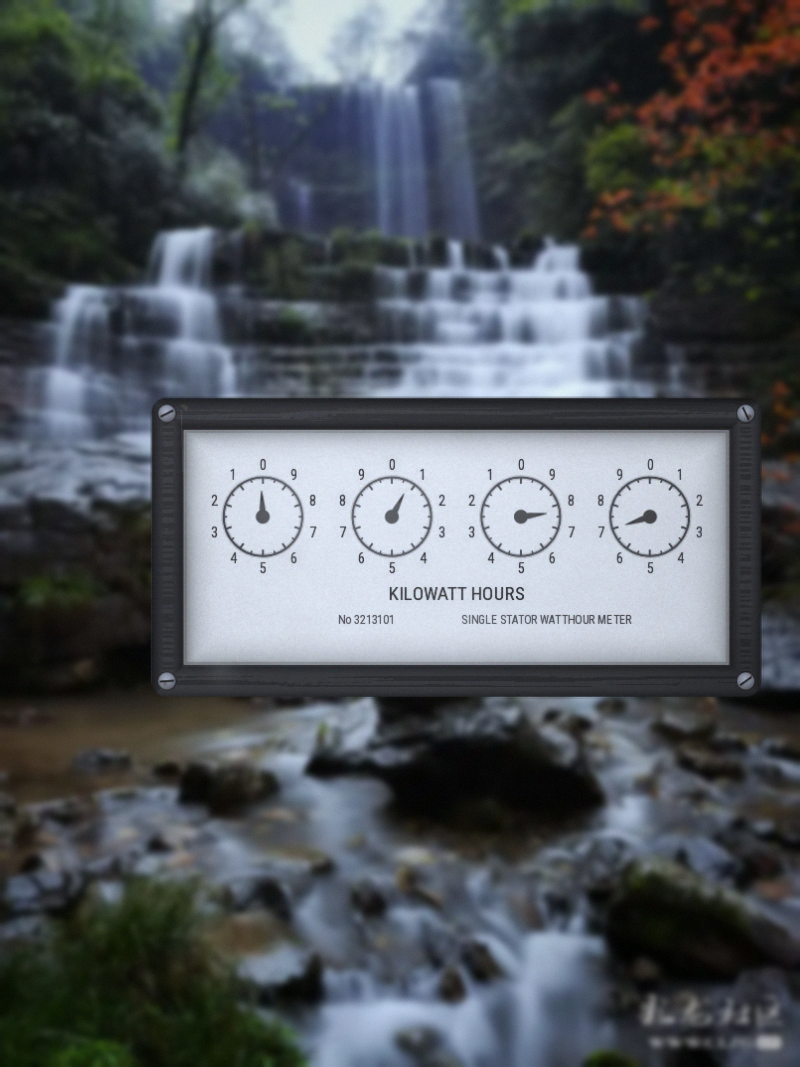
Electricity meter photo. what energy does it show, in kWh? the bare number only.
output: 77
